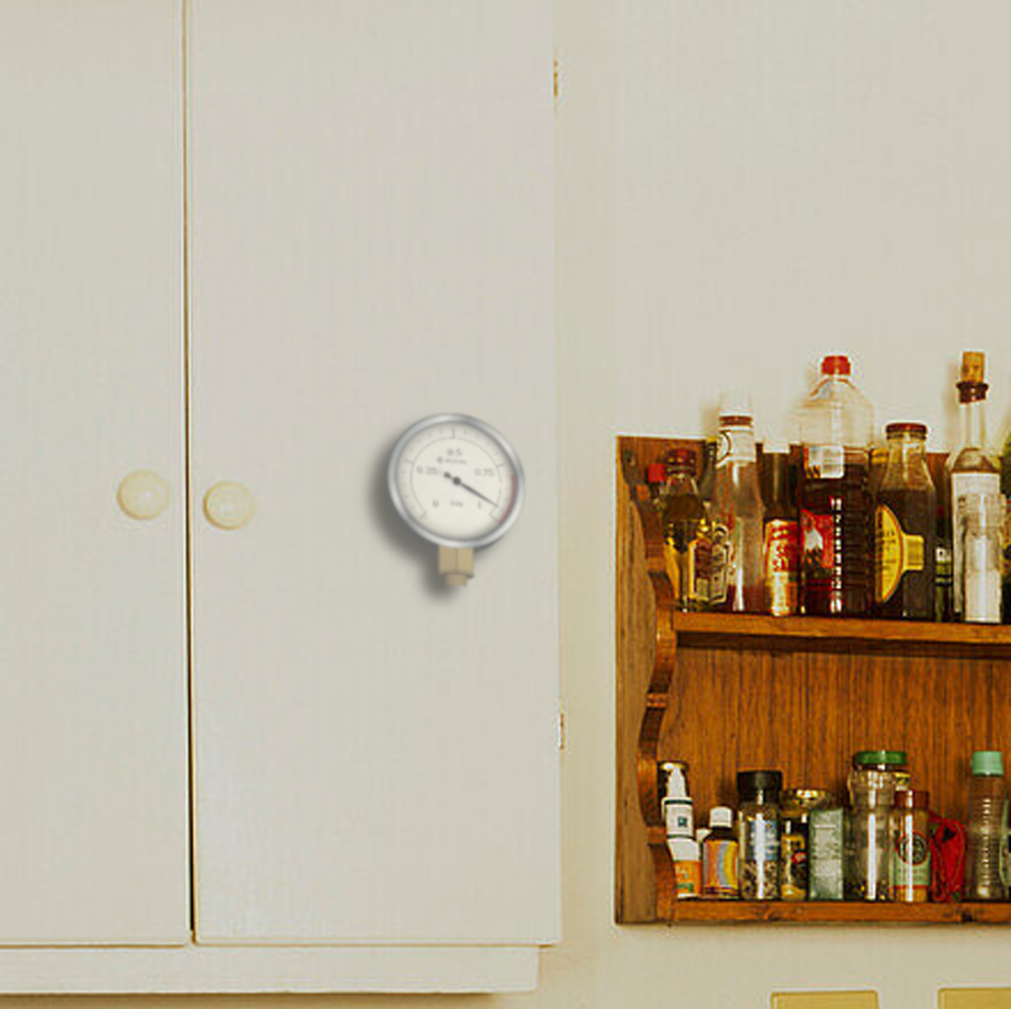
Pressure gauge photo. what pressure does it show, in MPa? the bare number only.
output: 0.95
